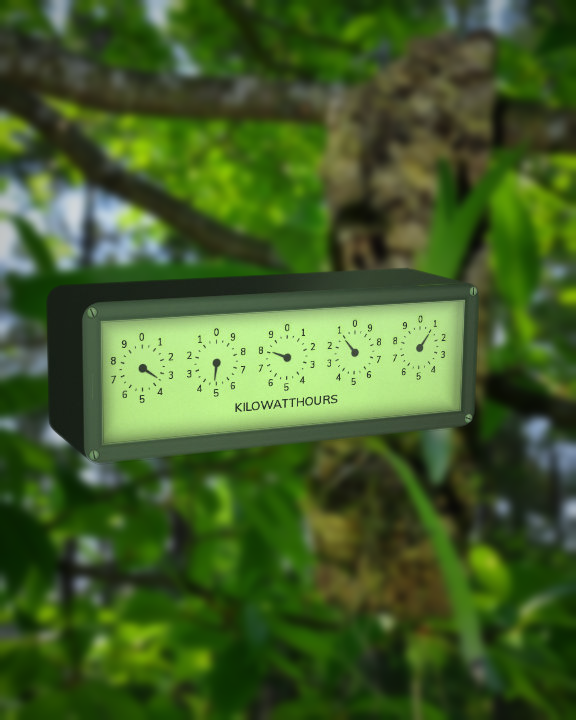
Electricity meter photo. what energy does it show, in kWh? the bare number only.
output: 34811
